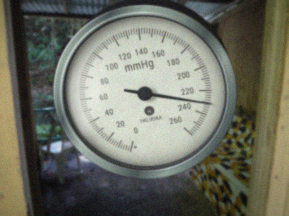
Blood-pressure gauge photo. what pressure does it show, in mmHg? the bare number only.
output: 230
